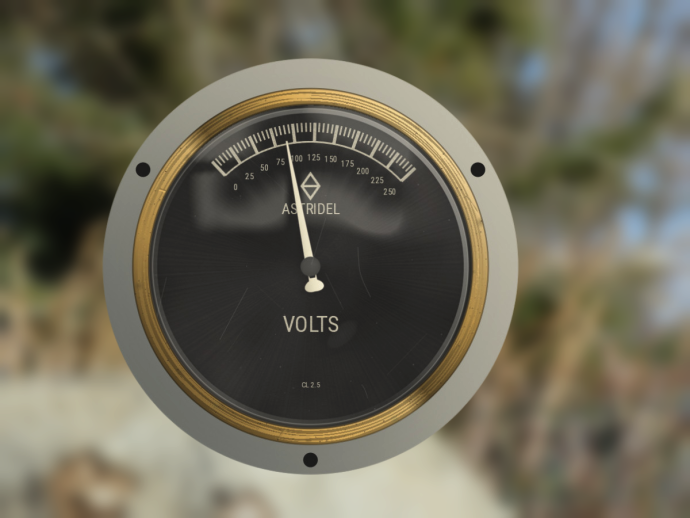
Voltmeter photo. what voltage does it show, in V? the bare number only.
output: 90
